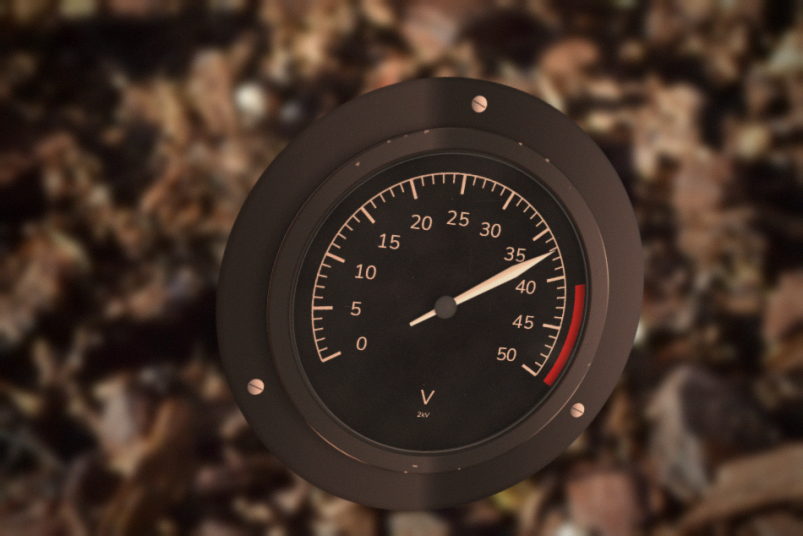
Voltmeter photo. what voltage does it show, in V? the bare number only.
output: 37
